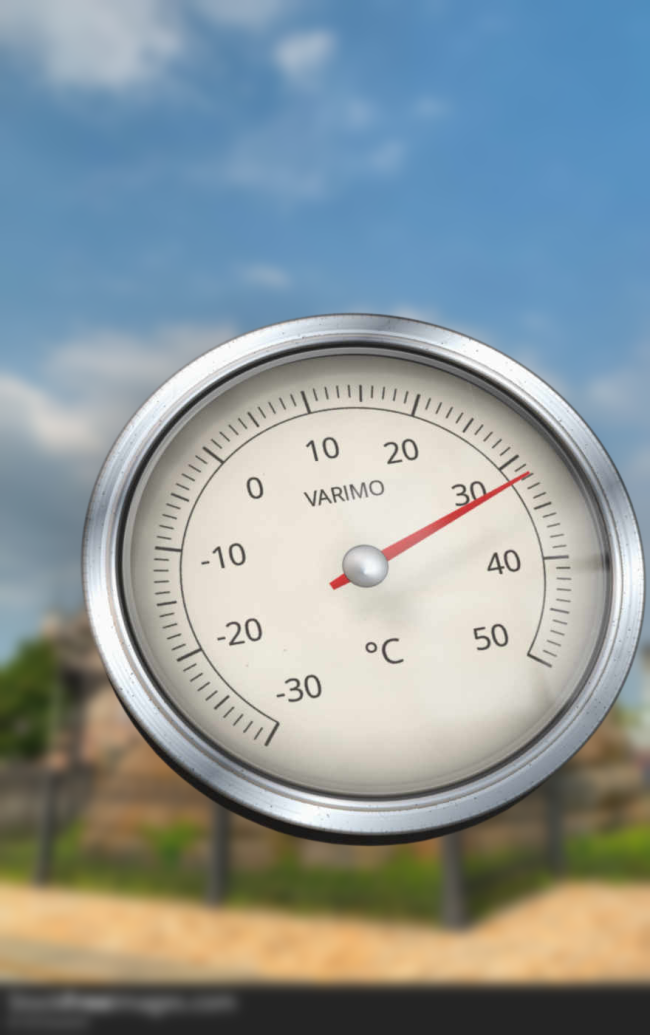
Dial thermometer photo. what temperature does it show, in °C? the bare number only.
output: 32
